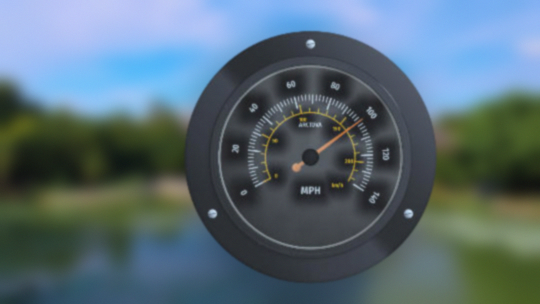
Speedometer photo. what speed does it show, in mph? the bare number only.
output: 100
